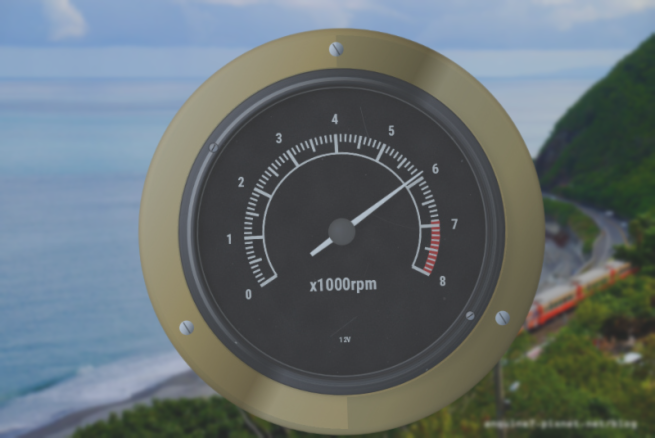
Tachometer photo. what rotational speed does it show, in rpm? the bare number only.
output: 5900
